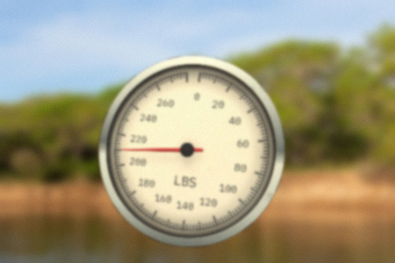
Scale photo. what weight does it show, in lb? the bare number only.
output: 210
